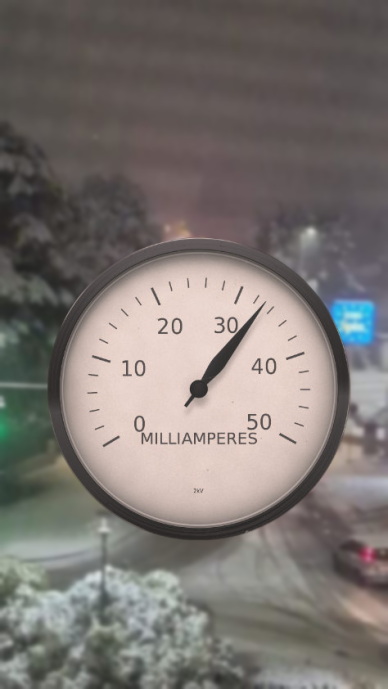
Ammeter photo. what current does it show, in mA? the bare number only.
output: 33
